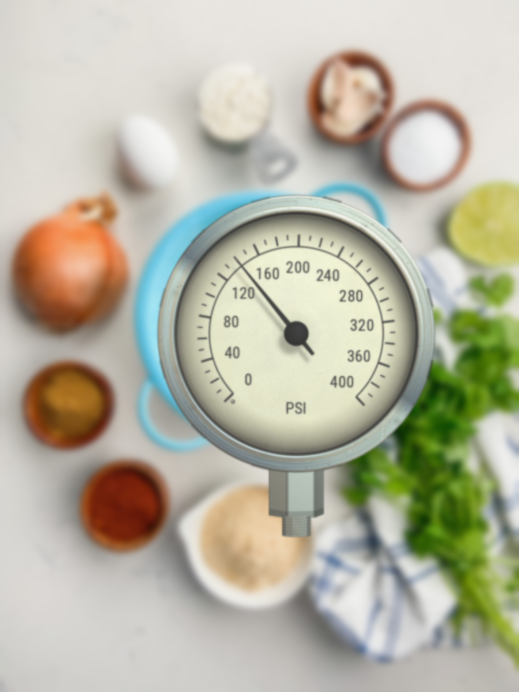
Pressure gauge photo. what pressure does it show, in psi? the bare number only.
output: 140
